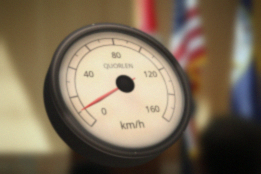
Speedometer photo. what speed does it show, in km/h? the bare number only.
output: 10
